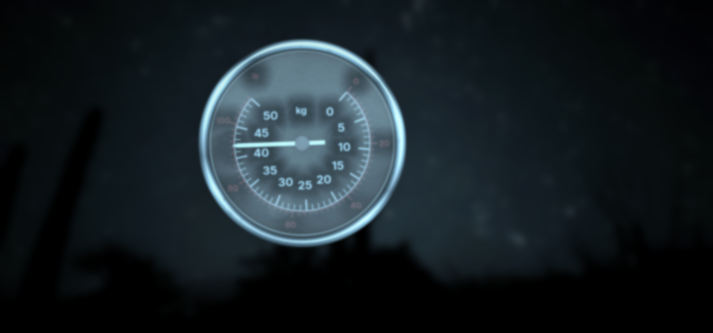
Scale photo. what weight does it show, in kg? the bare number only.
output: 42
